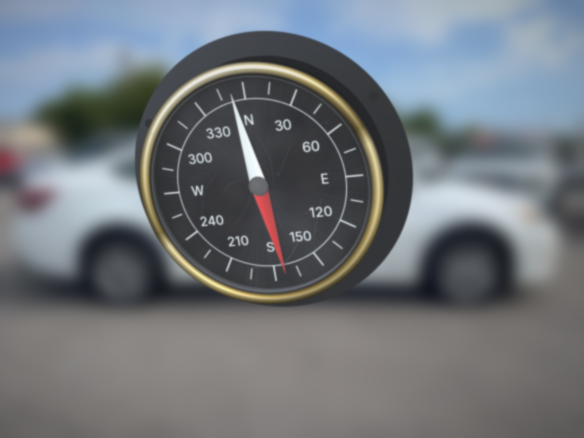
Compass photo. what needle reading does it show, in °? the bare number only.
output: 172.5
